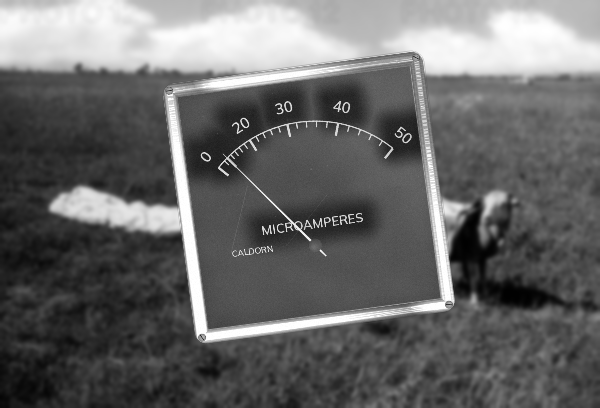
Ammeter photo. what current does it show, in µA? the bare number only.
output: 10
